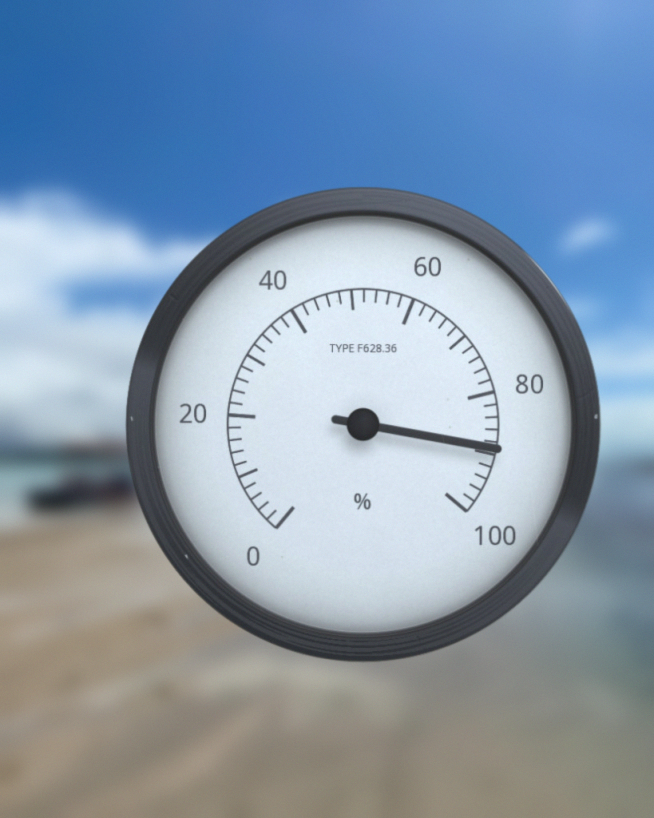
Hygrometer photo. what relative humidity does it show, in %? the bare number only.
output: 89
